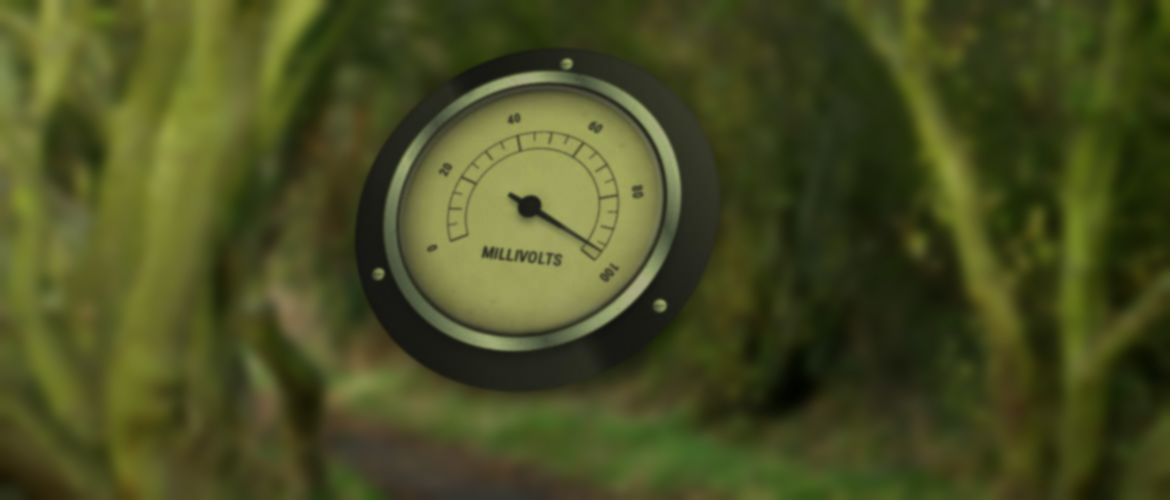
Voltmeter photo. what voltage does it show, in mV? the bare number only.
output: 97.5
